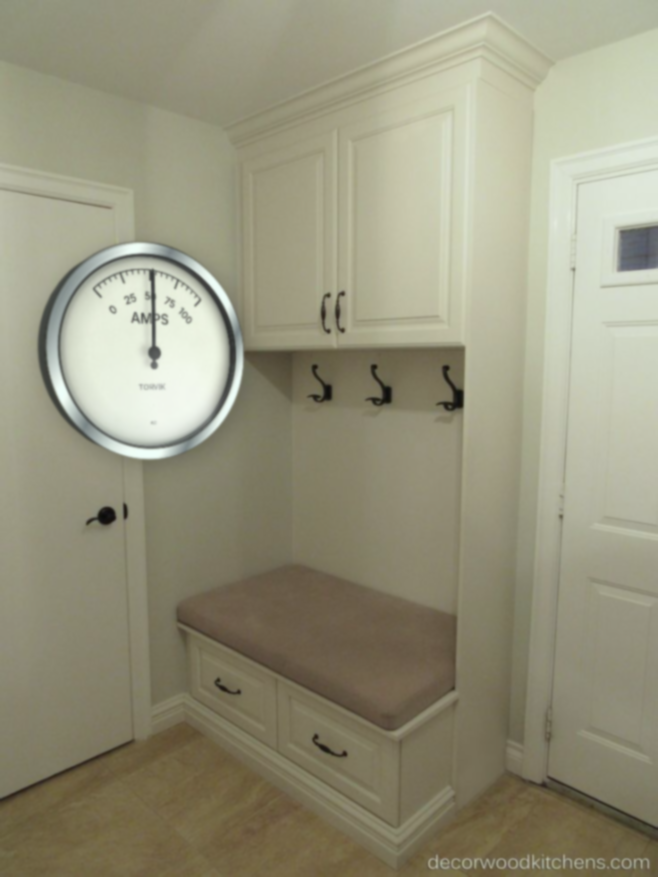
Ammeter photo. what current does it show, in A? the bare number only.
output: 50
